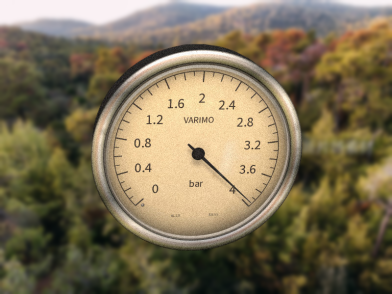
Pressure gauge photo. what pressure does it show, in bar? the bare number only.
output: 3.95
